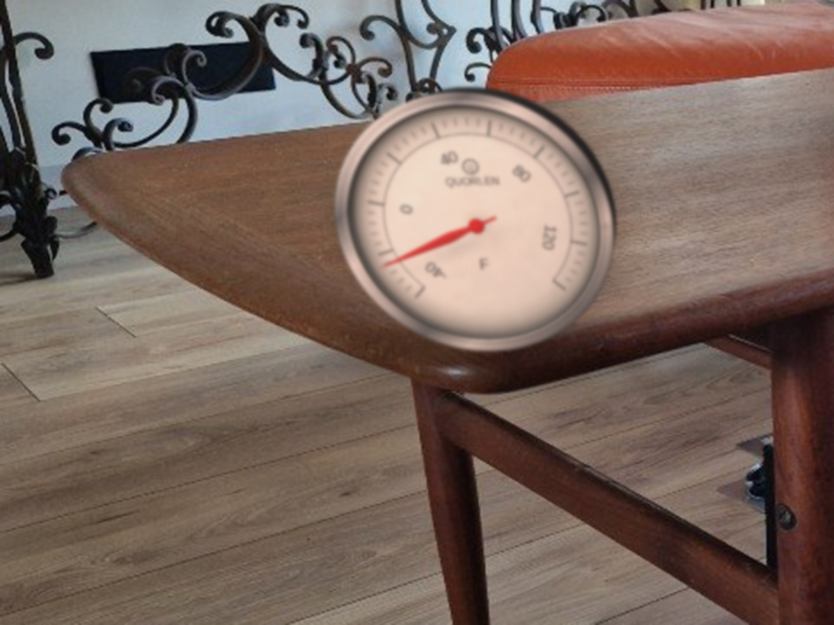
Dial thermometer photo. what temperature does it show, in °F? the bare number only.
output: -24
